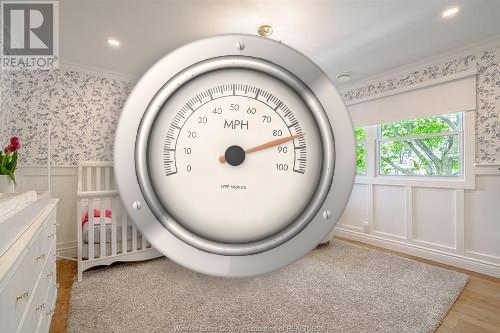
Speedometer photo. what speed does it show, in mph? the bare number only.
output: 85
